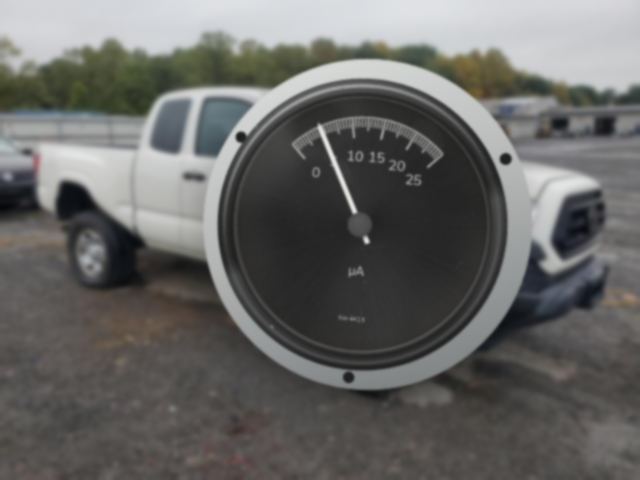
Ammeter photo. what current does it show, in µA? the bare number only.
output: 5
